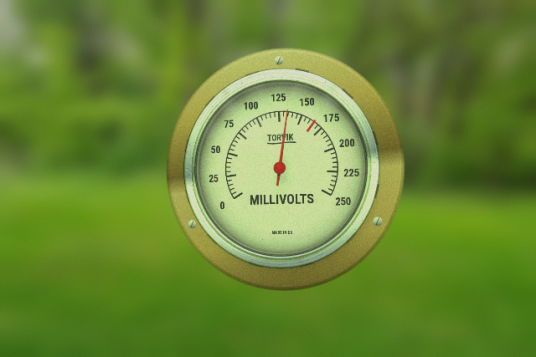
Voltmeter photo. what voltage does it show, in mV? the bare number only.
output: 135
